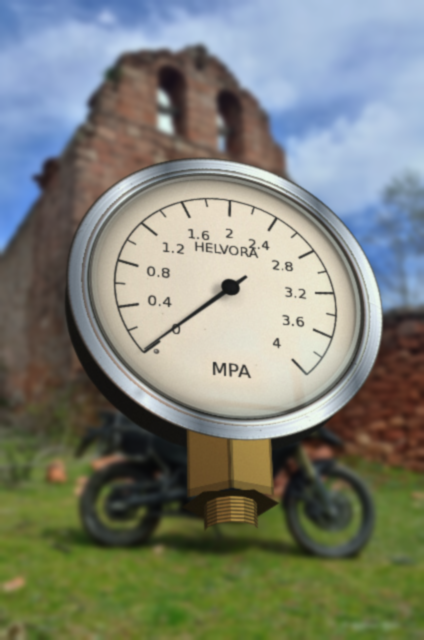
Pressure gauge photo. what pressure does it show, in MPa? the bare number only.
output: 0
